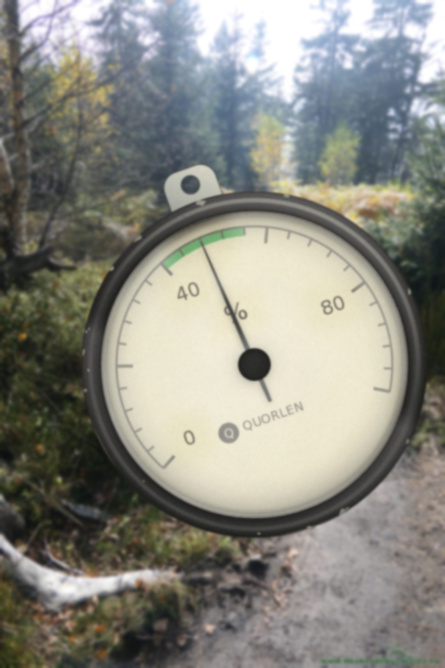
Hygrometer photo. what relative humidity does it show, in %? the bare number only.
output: 48
